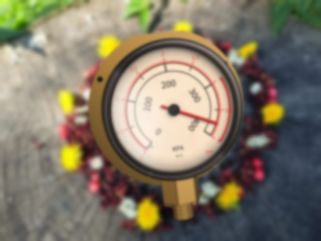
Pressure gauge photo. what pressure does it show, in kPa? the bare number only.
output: 375
